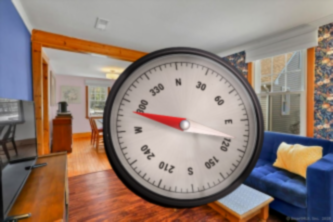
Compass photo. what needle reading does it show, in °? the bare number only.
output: 290
